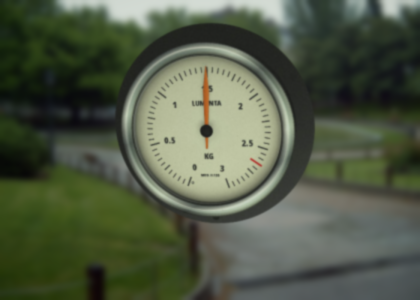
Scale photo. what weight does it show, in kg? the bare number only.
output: 1.5
